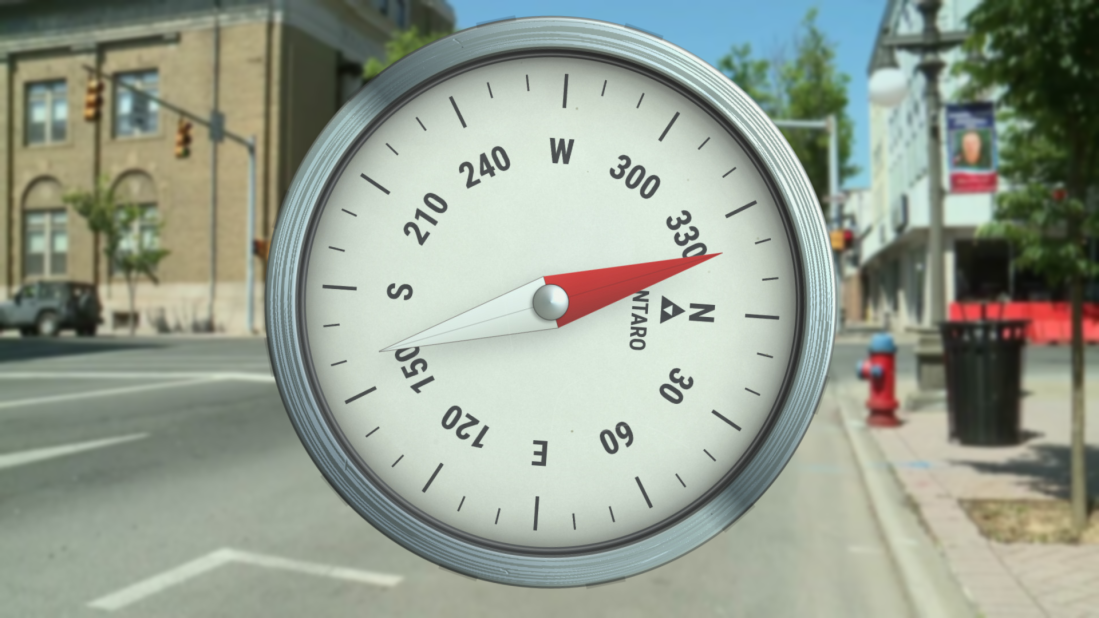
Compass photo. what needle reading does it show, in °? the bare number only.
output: 340
